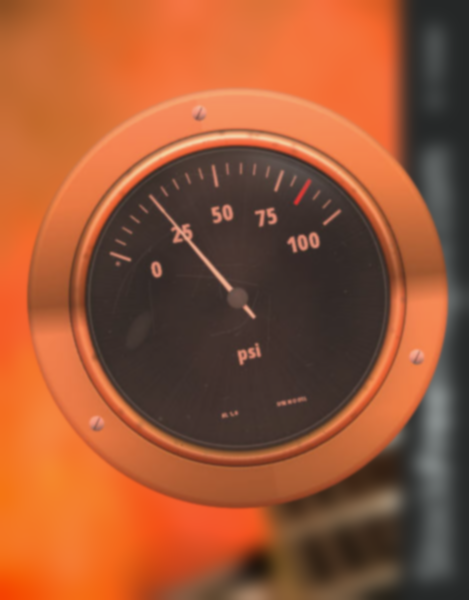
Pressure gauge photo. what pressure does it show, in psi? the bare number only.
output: 25
